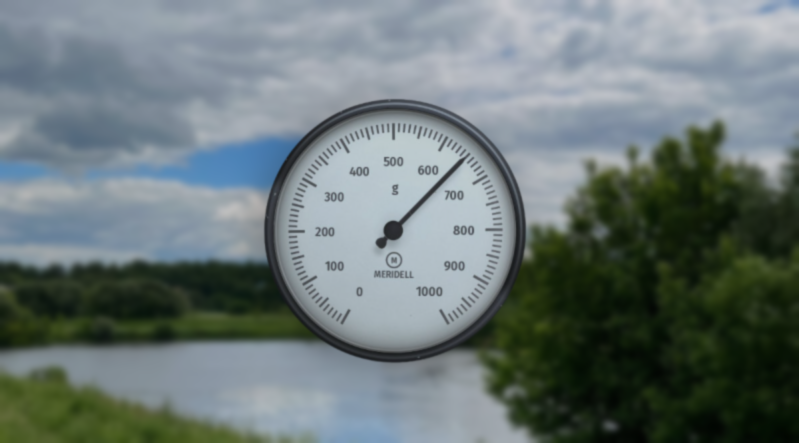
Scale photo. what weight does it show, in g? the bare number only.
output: 650
